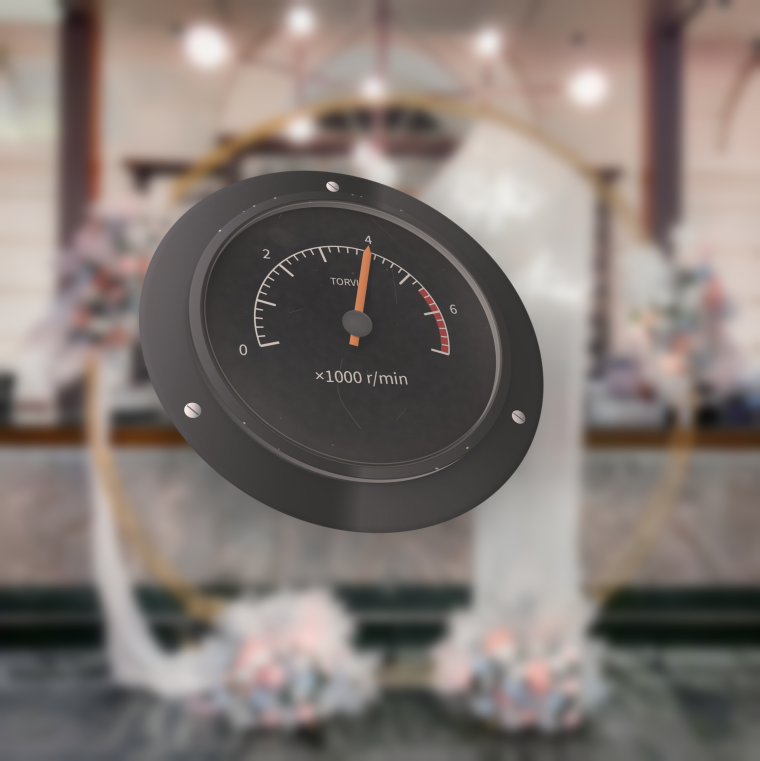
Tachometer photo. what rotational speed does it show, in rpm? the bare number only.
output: 4000
